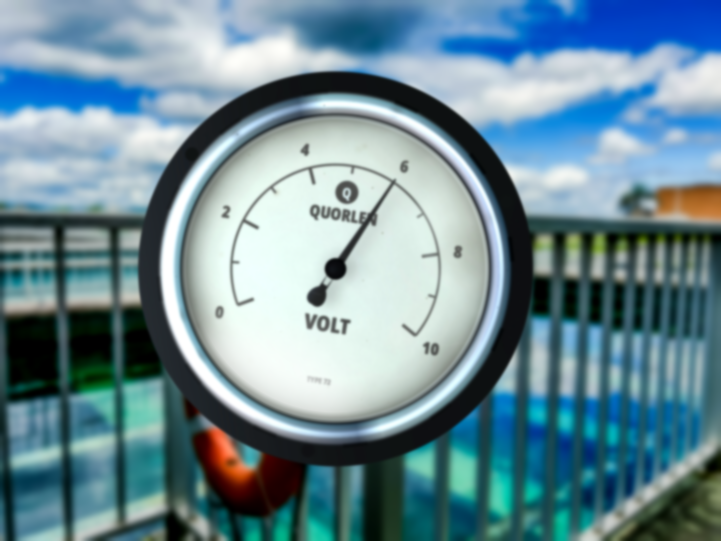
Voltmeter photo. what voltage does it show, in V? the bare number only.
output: 6
